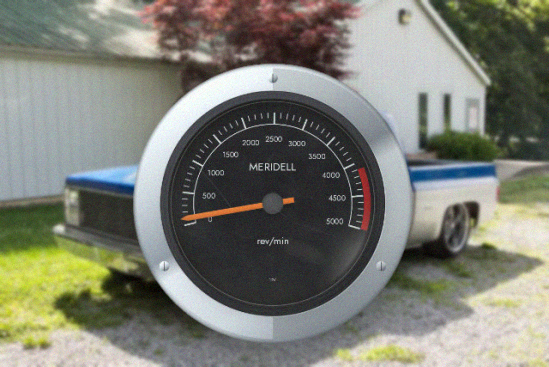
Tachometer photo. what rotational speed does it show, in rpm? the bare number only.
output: 100
